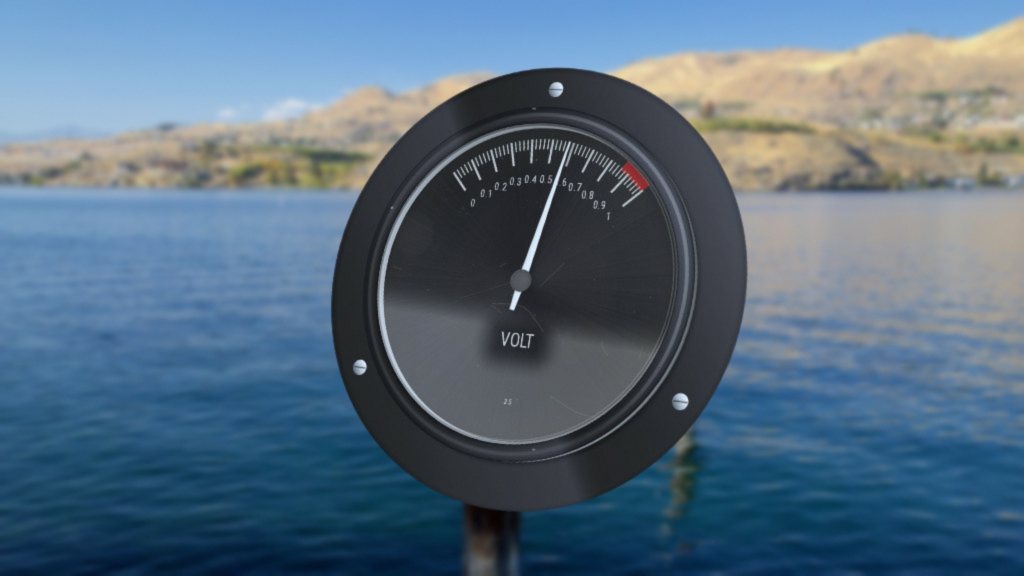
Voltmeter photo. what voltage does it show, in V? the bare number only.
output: 0.6
